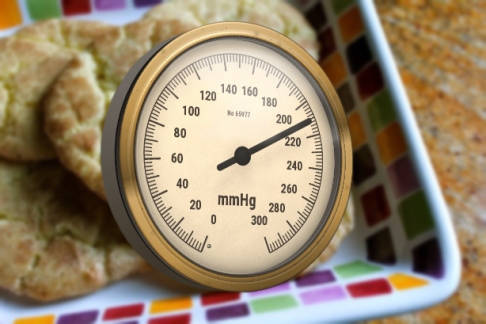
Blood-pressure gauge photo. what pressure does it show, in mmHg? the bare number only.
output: 210
